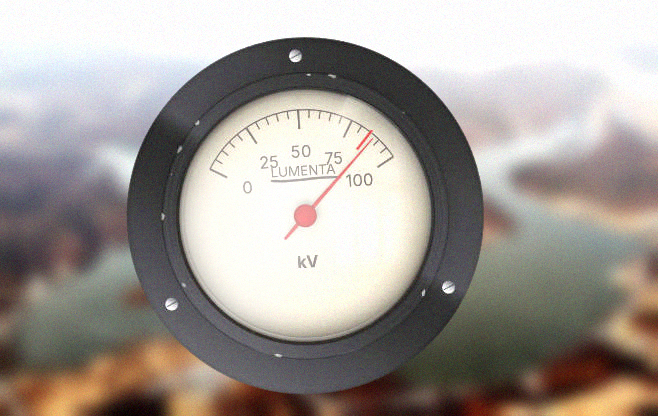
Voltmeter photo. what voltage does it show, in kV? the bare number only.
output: 87.5
